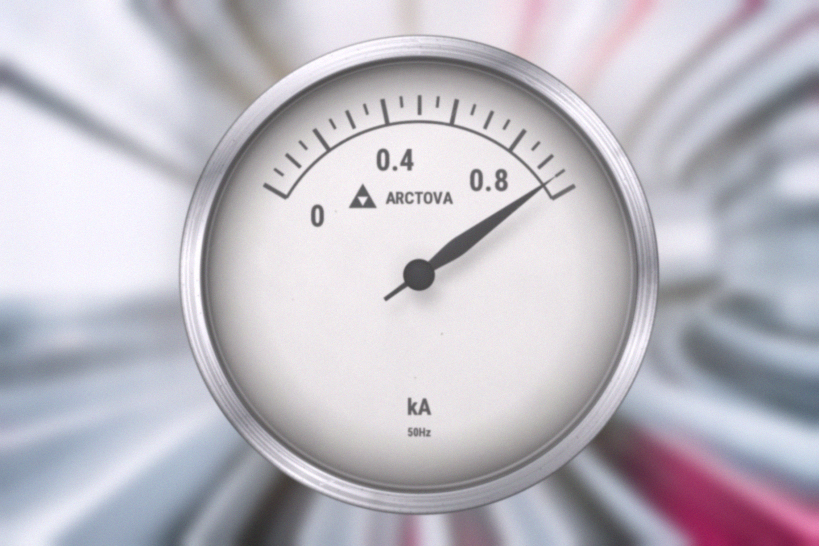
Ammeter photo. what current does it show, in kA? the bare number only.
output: 0.95
